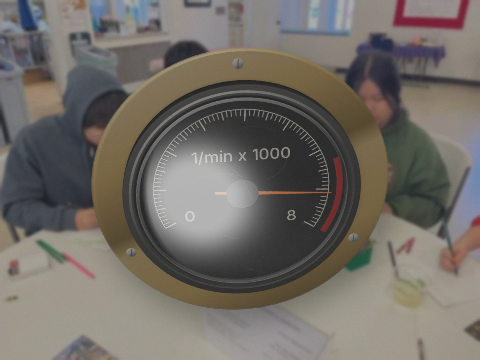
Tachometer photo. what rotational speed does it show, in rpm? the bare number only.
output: 7000
